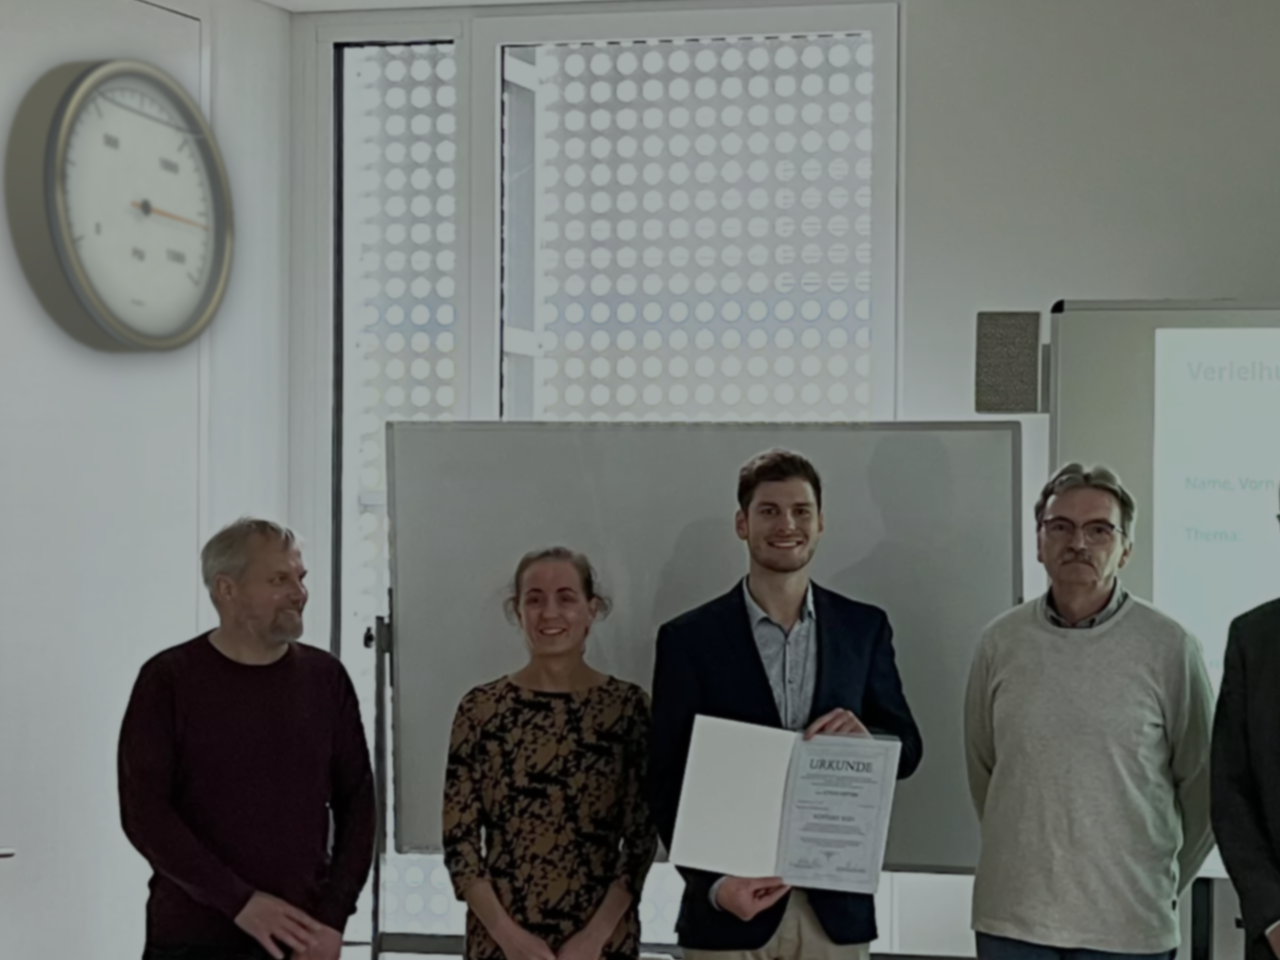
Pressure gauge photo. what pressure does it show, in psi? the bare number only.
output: 1300
